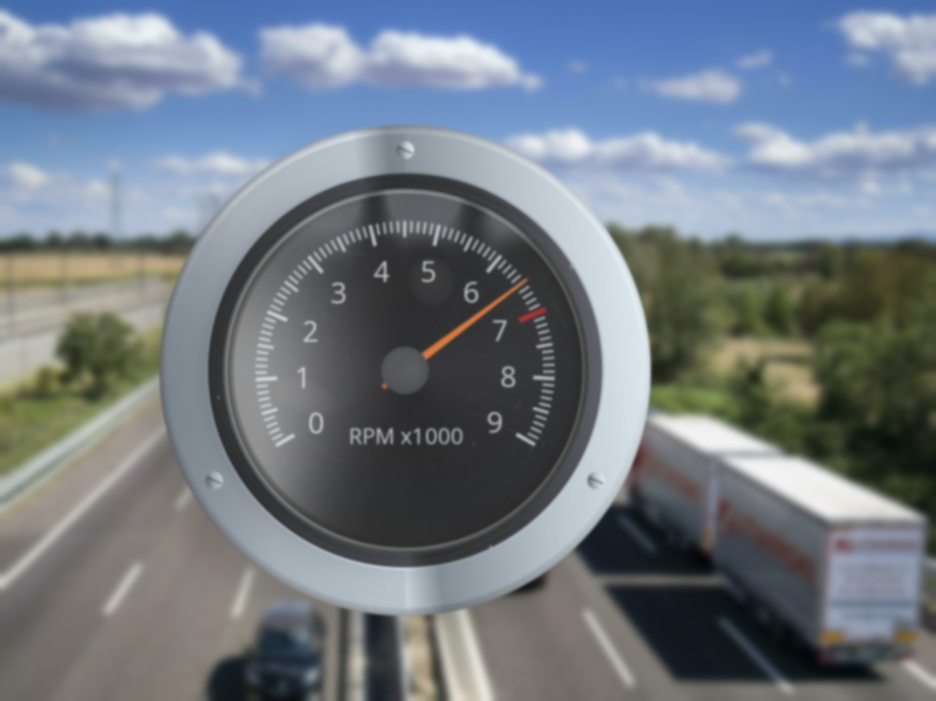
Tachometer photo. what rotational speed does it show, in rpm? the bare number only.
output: 6500
